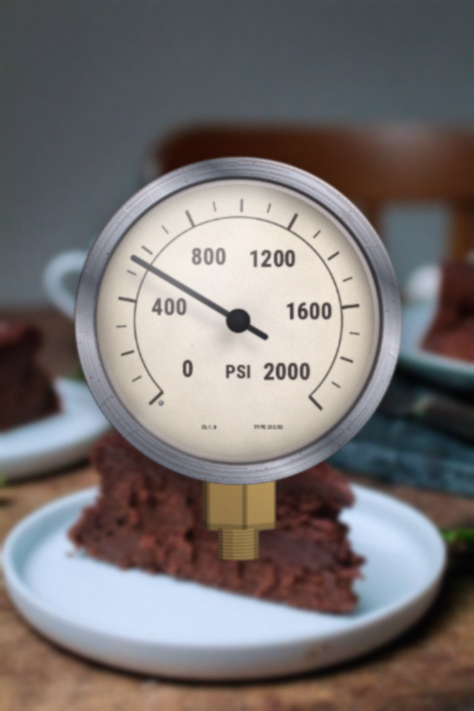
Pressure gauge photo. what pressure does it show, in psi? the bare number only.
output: 550
